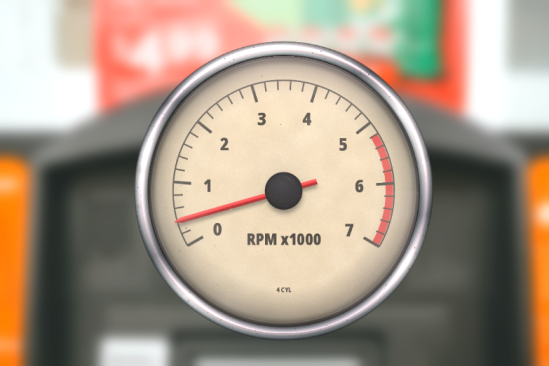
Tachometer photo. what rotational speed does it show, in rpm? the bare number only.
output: 400
